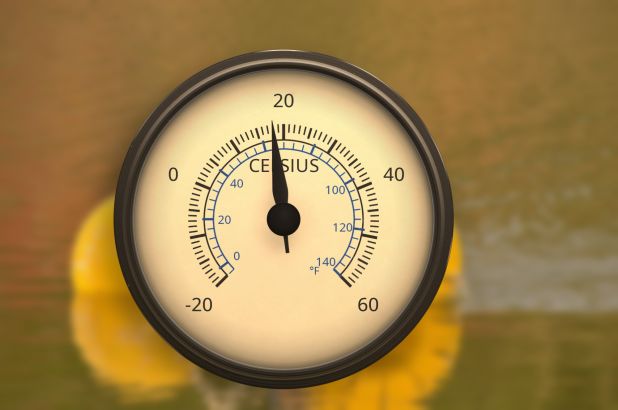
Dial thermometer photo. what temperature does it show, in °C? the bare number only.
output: 18
